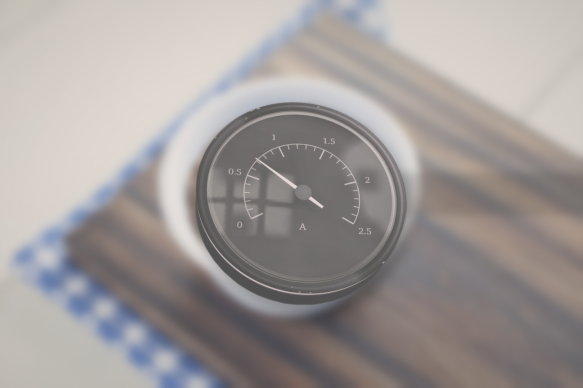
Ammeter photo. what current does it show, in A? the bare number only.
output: 0.7
